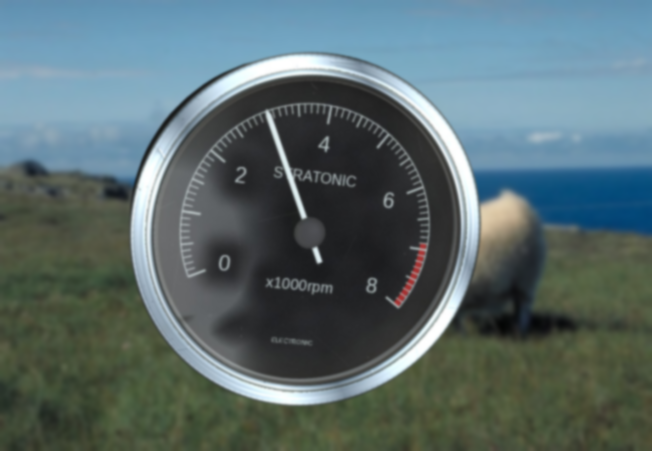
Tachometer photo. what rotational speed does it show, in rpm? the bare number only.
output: 3000
